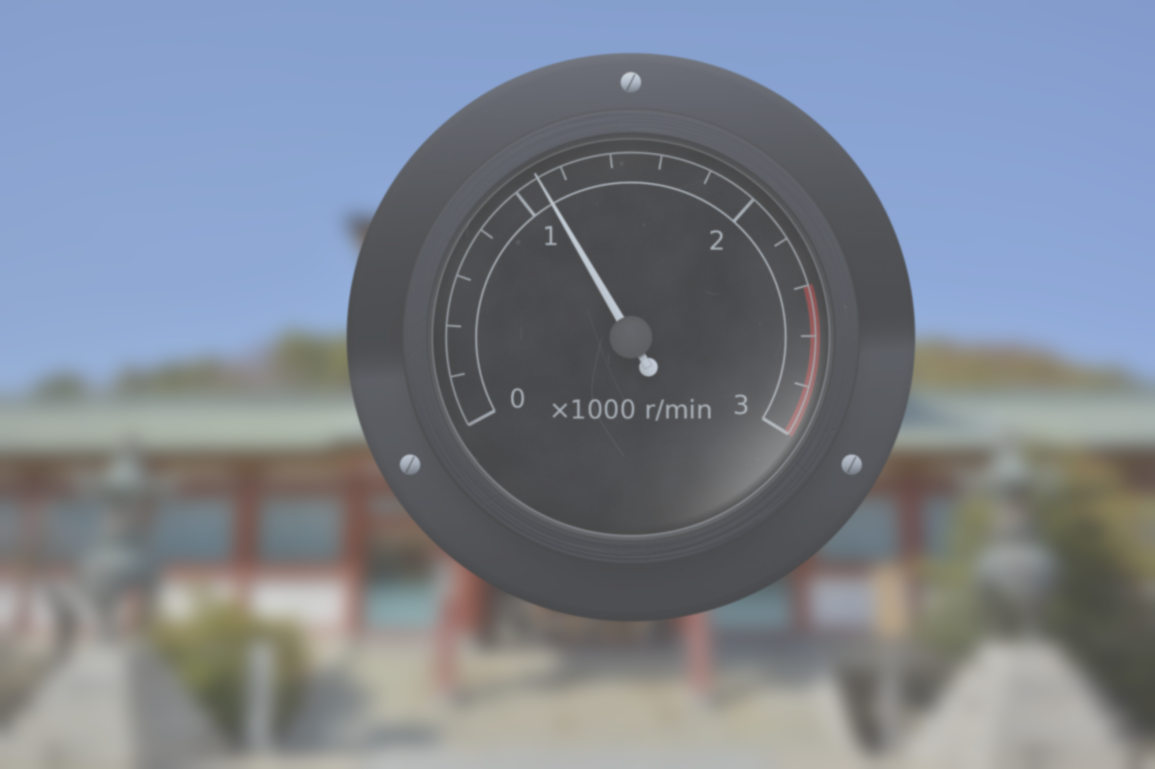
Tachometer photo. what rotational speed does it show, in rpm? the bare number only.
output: 1100
